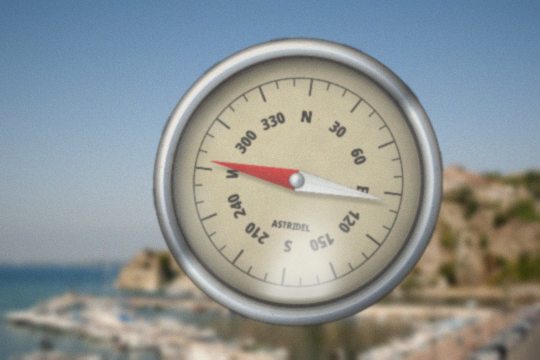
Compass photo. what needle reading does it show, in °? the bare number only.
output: 275
